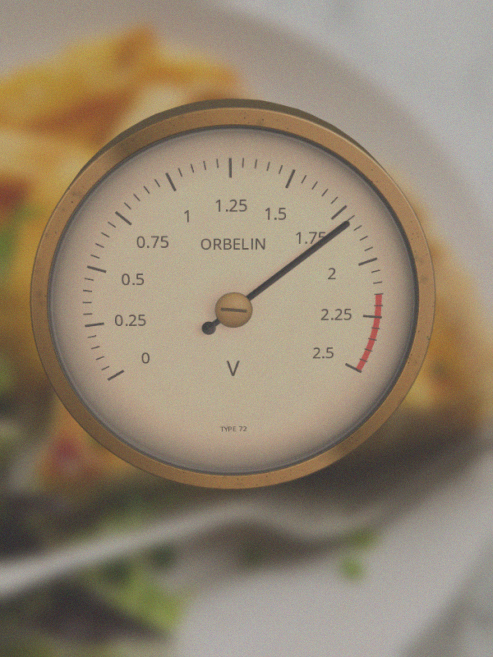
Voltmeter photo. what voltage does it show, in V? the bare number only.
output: 1.8
